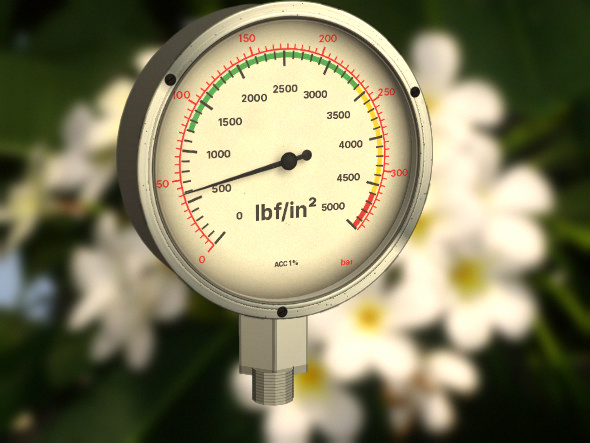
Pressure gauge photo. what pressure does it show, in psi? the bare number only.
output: 600
